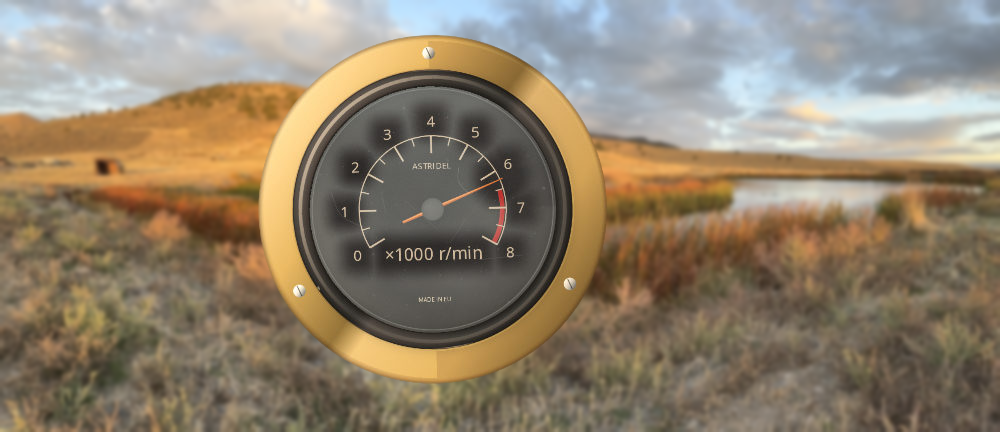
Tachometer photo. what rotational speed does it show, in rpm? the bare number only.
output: 6250
